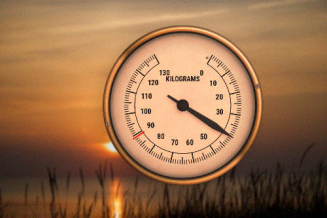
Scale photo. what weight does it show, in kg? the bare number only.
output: 40
